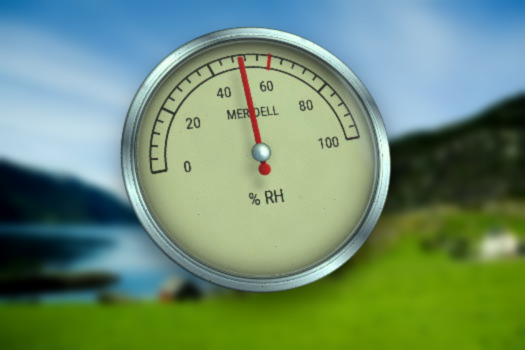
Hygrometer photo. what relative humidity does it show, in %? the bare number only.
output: 50
